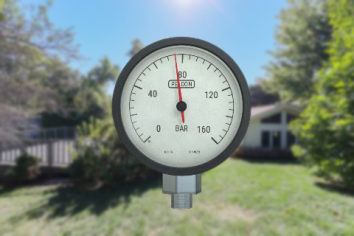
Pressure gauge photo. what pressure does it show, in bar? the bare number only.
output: 75
